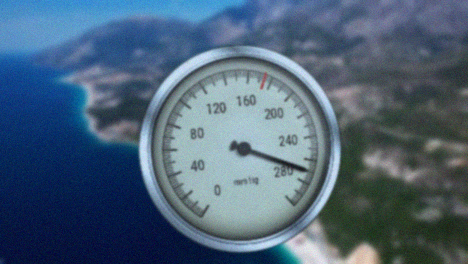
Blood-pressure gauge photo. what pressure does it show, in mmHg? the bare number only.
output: 270
